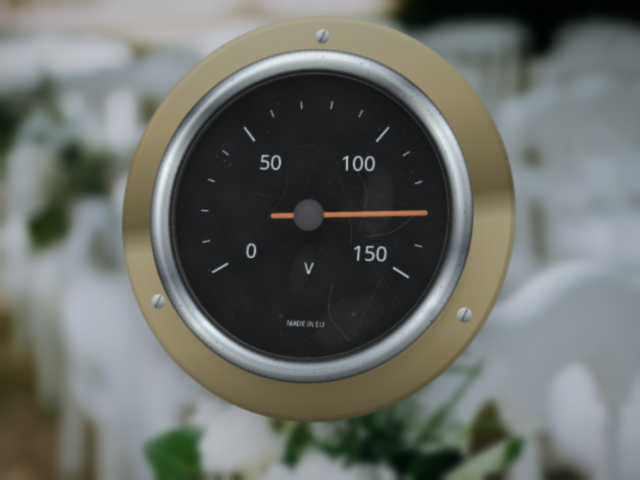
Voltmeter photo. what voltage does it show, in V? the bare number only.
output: 130
